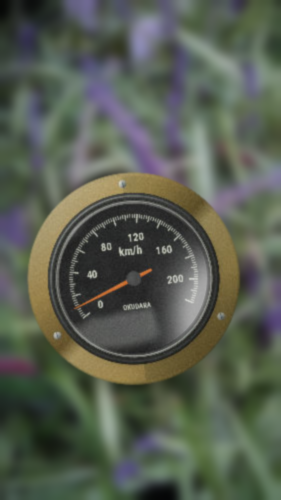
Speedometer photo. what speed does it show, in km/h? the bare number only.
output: 10
